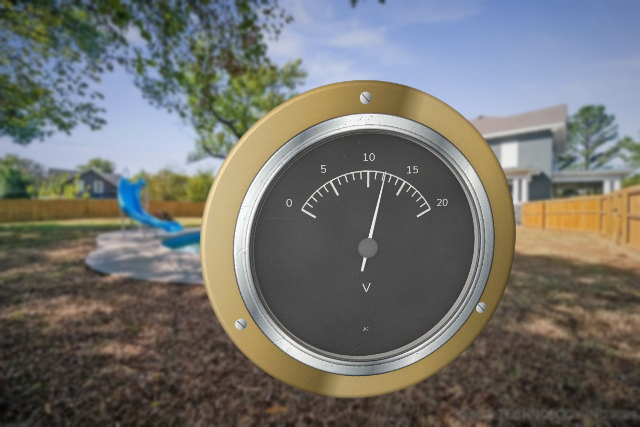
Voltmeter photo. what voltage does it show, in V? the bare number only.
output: 12
